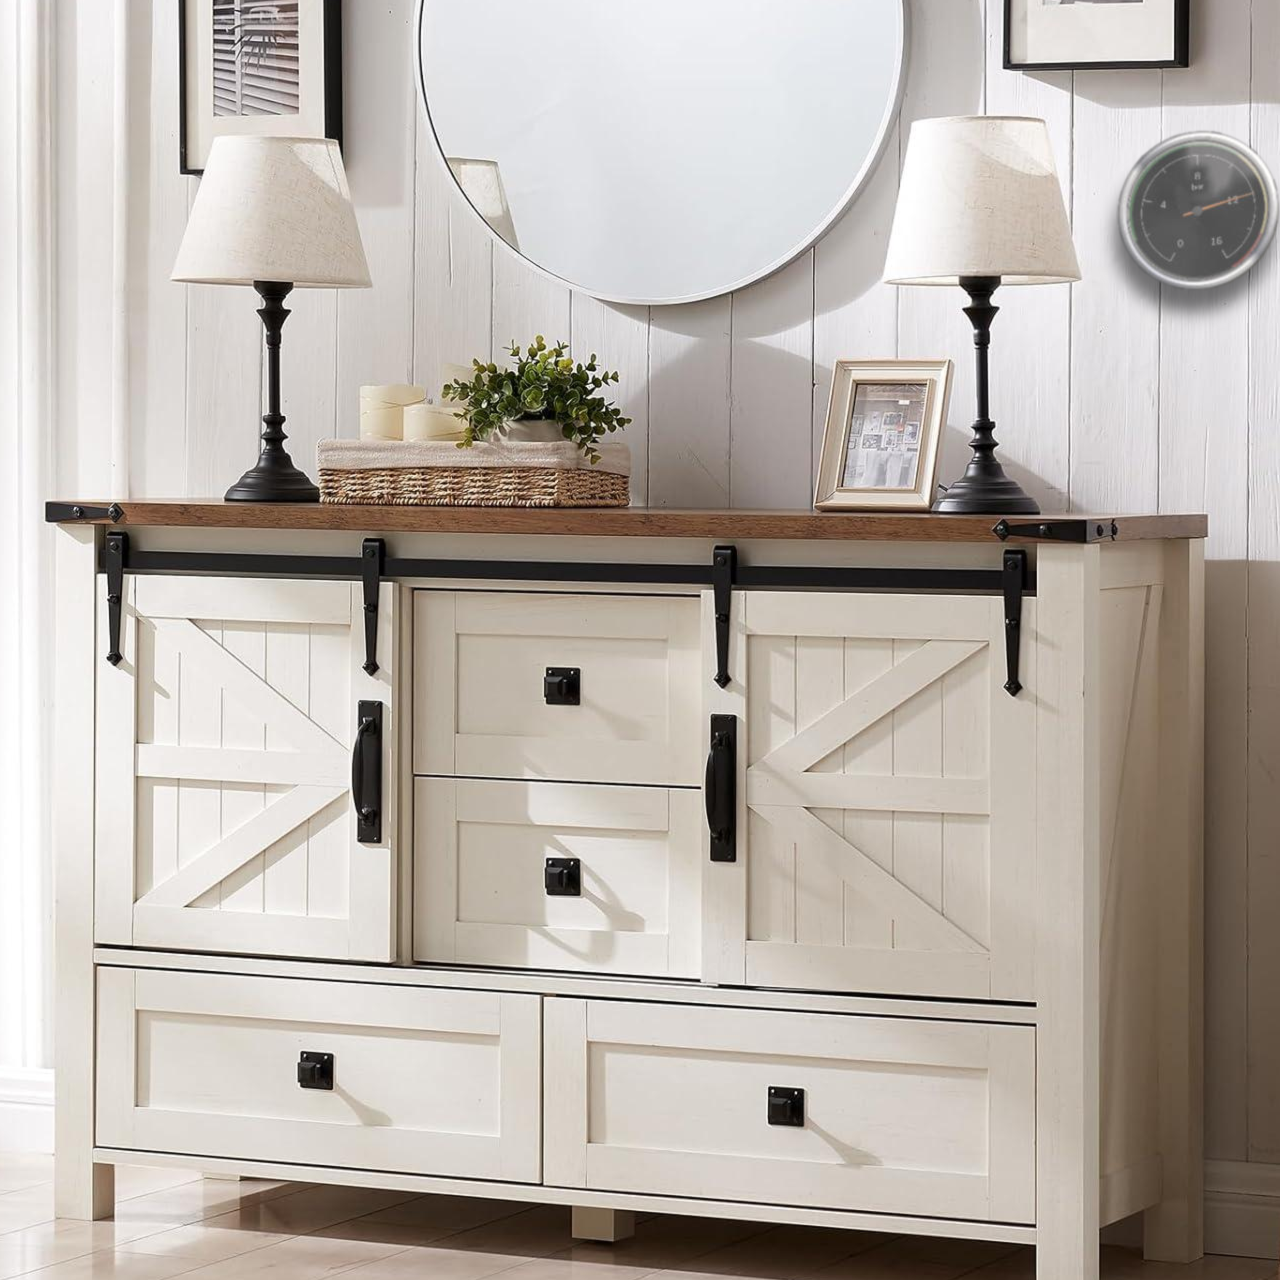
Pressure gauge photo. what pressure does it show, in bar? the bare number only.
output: 12
